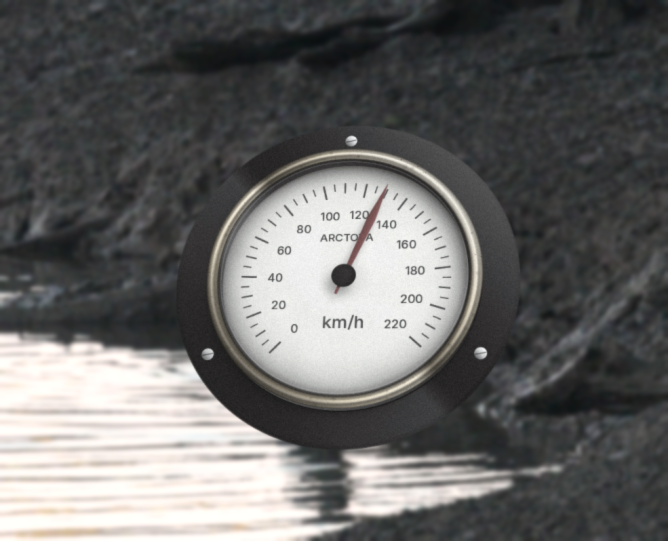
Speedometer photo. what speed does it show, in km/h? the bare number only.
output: 130
